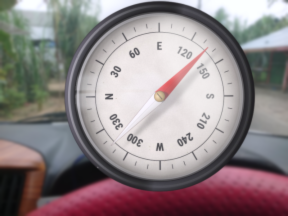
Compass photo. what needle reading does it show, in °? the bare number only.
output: 135
